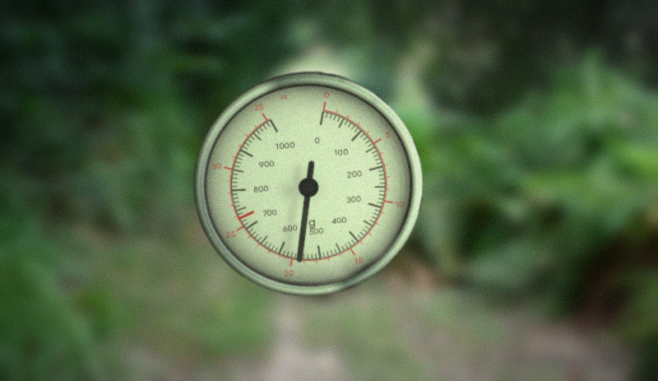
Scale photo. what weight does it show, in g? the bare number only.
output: 550
